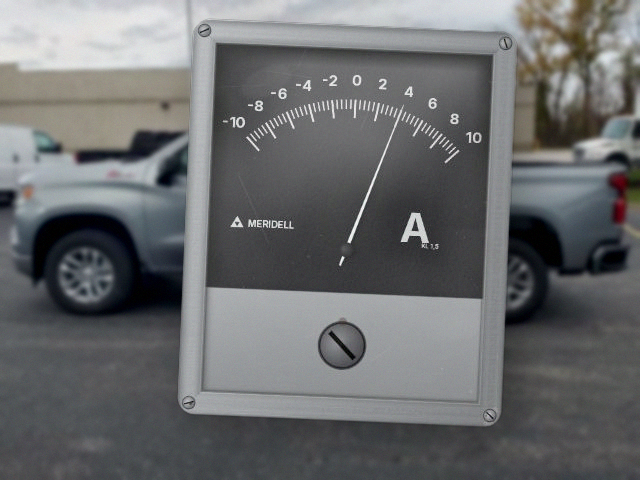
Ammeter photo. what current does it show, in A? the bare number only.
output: 4
